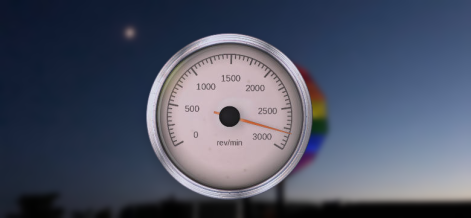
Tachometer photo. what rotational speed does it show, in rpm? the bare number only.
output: 2800
